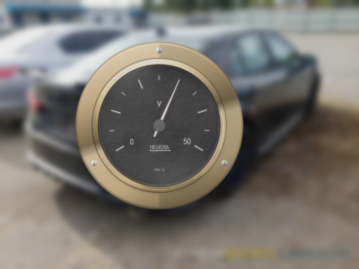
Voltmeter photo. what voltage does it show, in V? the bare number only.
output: 30
